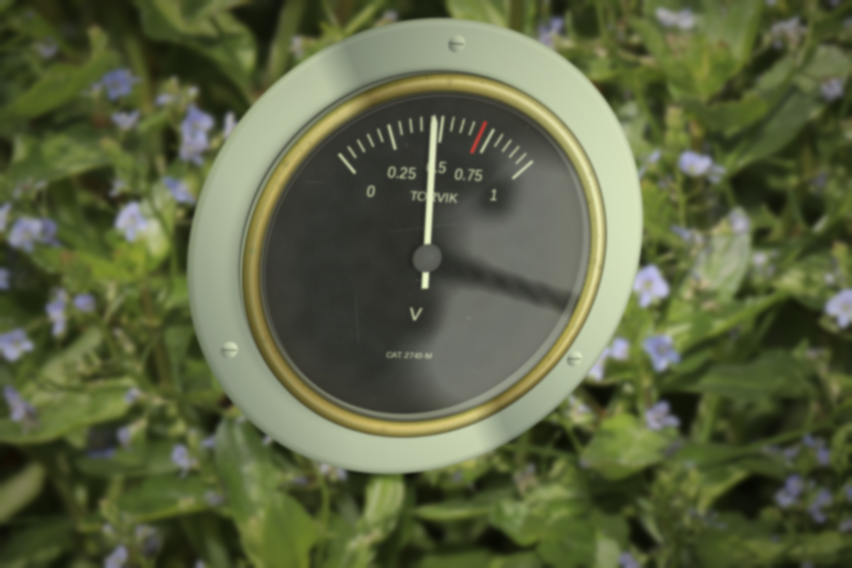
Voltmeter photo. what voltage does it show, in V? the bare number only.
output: 0.45
